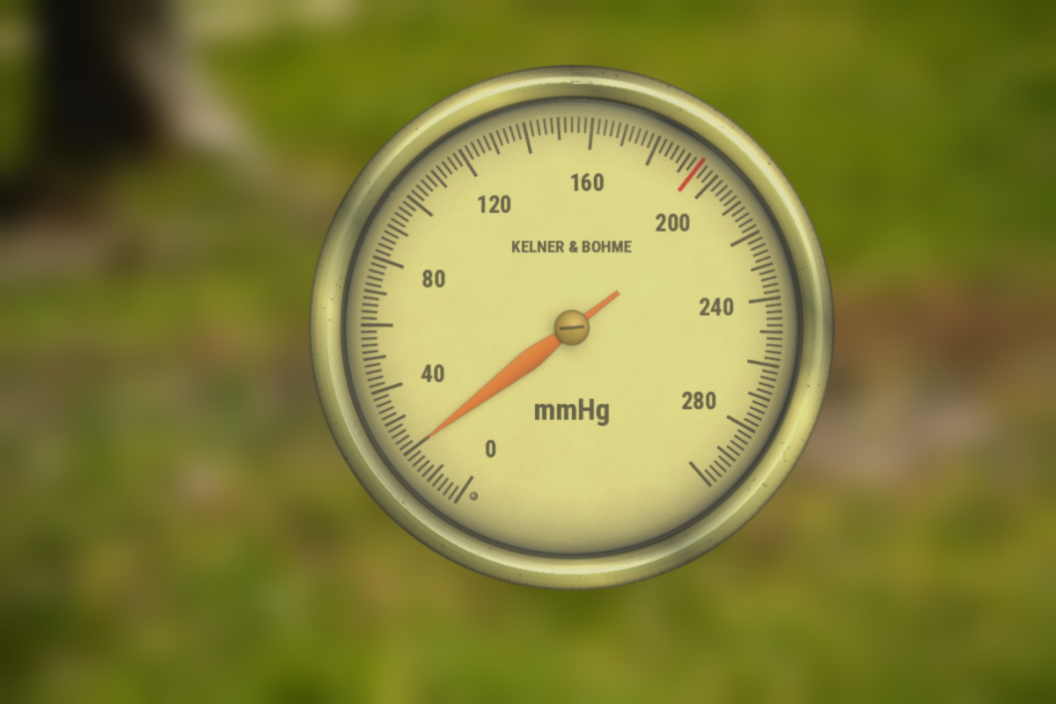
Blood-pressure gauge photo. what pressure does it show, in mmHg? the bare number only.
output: 20
